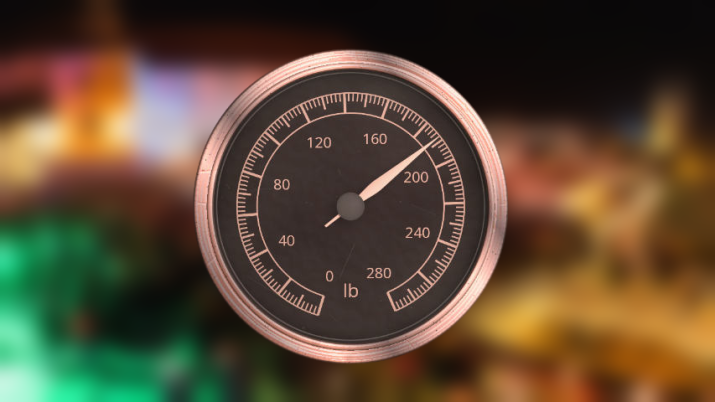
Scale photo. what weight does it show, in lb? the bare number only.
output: 188
